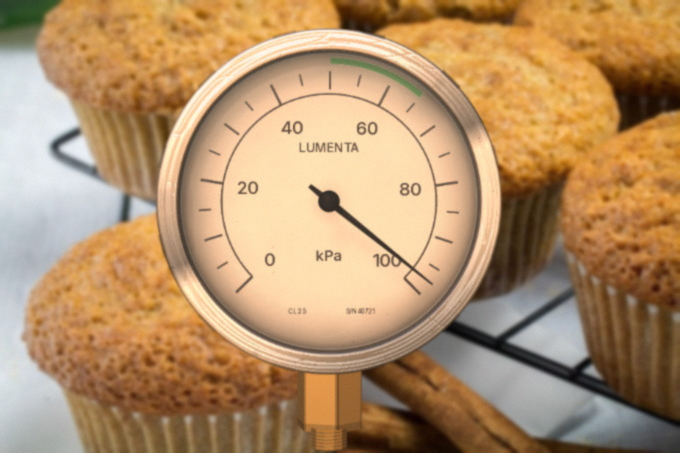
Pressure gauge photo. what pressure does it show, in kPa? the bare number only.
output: 97.5
